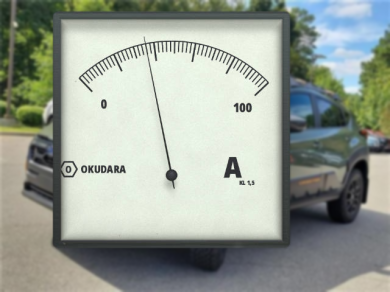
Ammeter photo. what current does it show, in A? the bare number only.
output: 36
